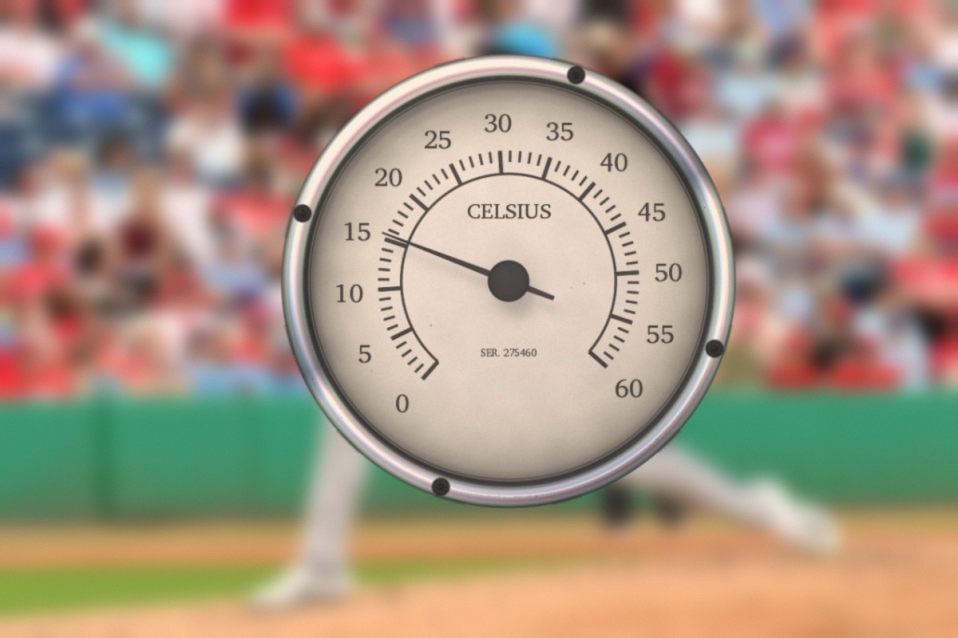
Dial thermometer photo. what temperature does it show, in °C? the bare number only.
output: 15.5
